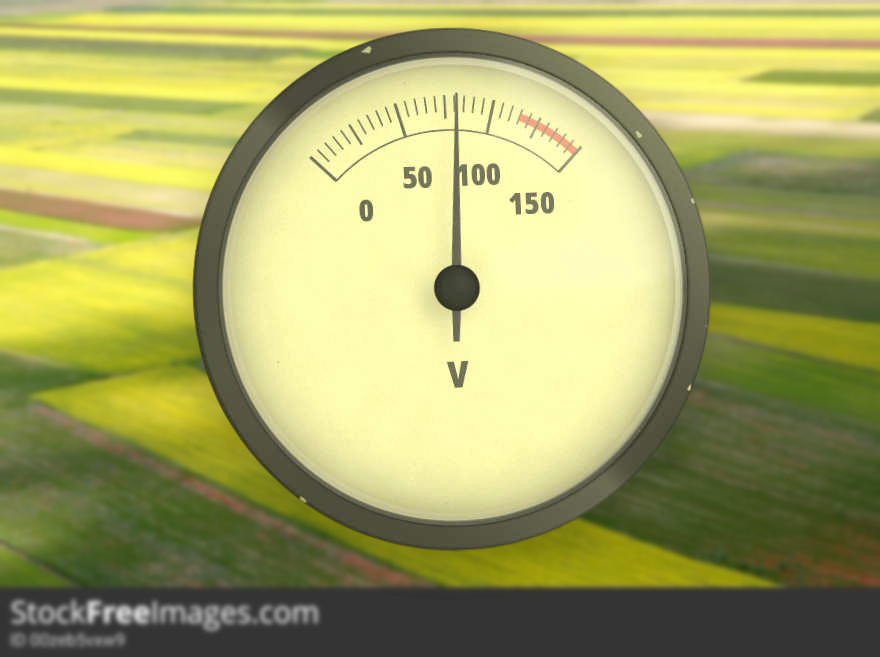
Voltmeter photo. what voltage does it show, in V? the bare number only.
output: 80
